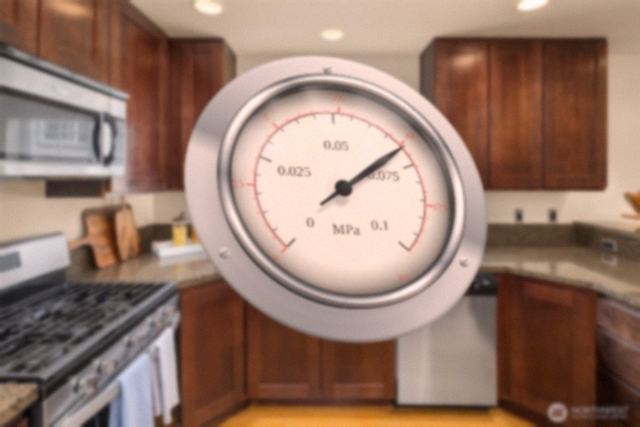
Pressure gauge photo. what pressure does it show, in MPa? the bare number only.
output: 0.07
